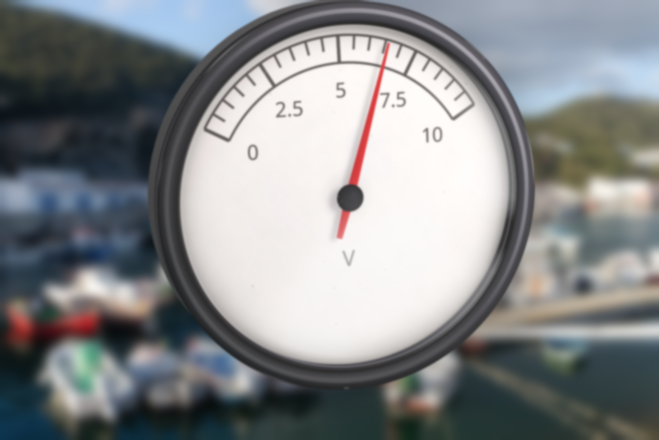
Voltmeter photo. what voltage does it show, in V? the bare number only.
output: 6.5
